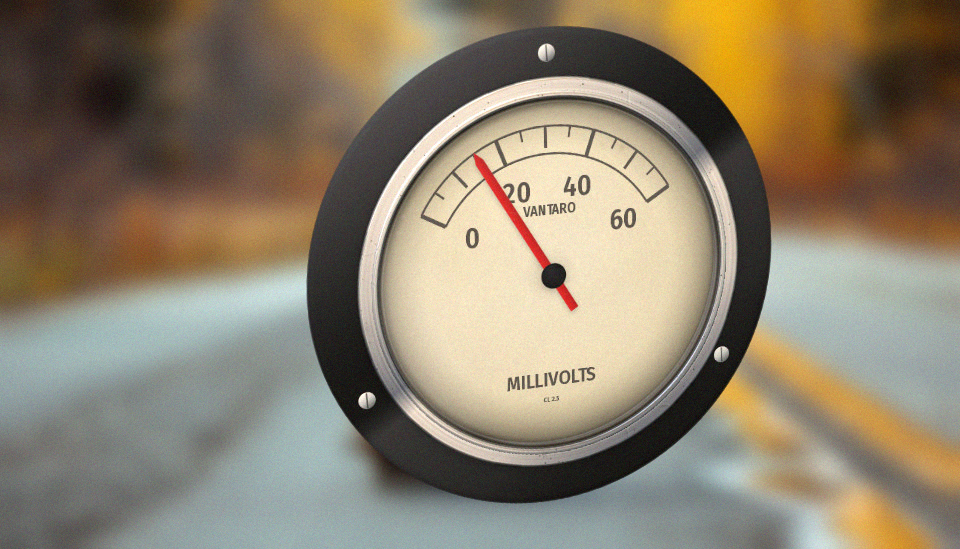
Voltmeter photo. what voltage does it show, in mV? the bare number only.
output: 15
